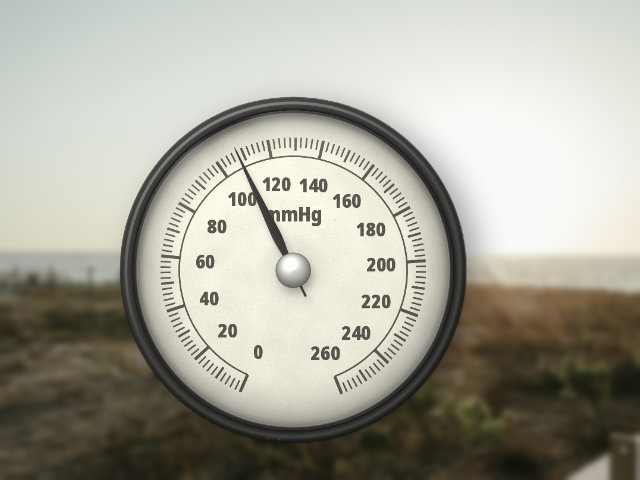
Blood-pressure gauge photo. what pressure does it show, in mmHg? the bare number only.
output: 108
